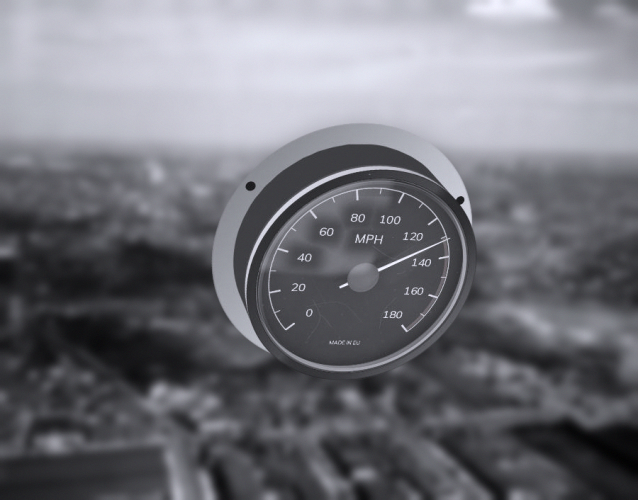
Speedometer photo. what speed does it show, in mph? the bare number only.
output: 130
